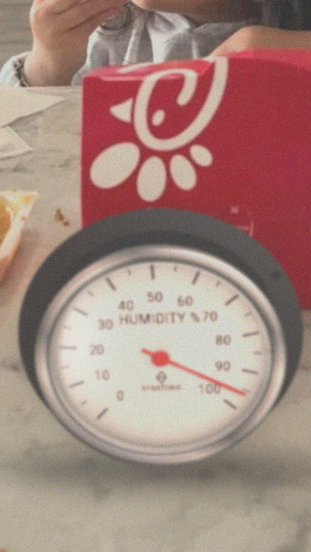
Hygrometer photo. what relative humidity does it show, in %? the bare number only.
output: 95
